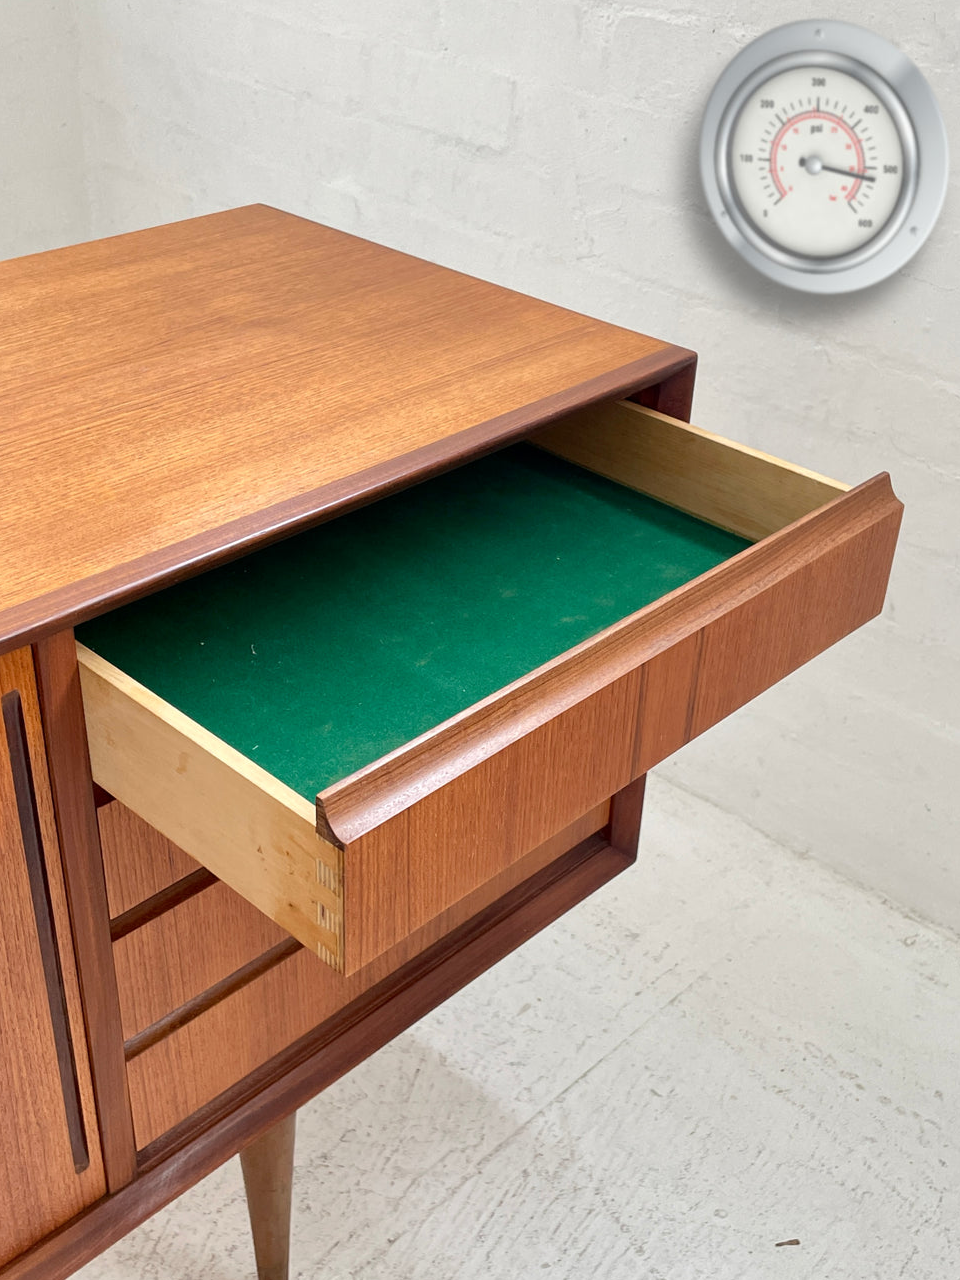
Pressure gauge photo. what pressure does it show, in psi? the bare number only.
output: 520
